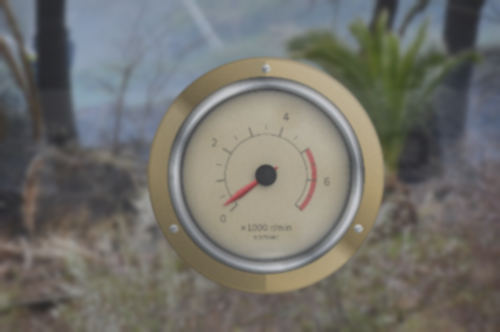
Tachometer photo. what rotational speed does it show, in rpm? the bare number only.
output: 250
